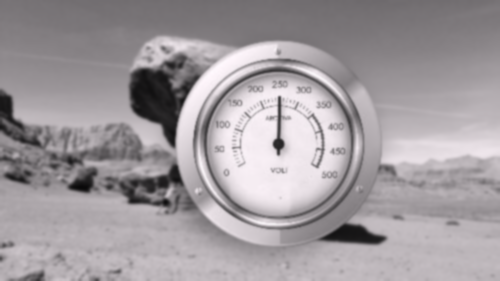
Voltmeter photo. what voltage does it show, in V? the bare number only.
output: 250
